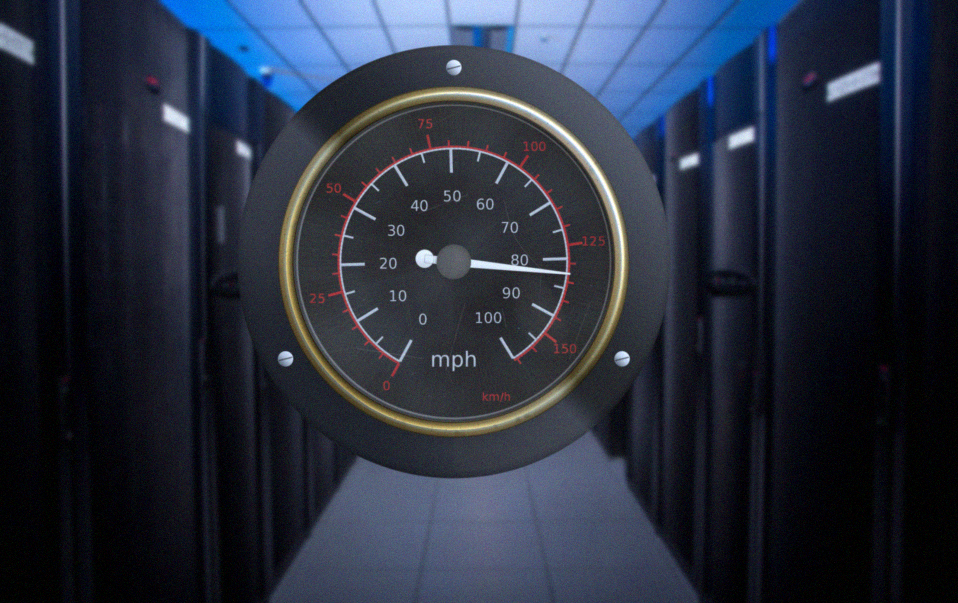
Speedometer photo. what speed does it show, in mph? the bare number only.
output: 82.5
